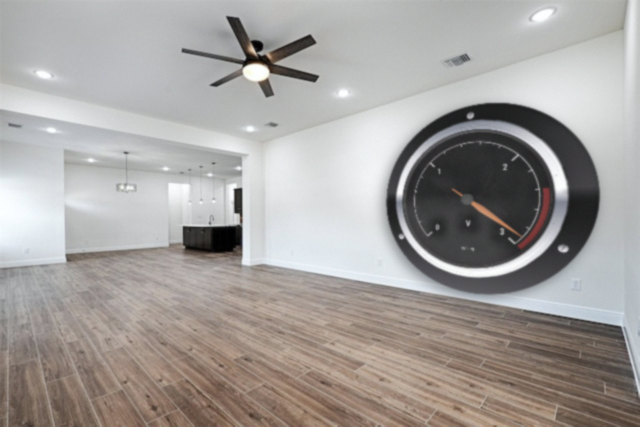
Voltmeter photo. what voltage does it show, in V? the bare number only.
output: 2.9
